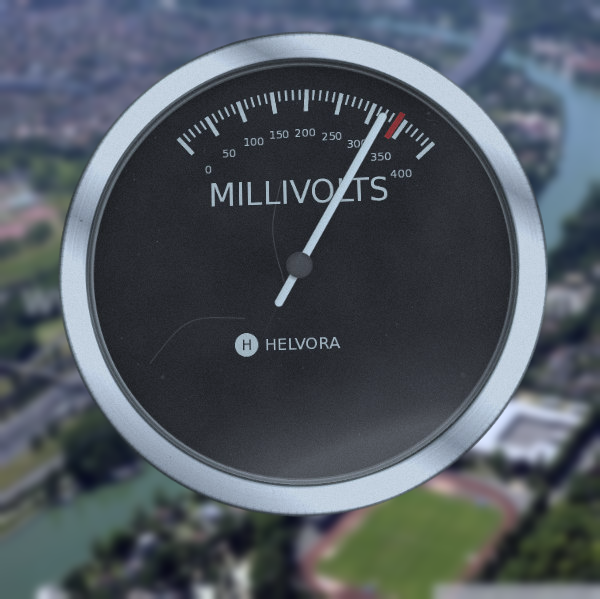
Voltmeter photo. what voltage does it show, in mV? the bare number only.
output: 320
